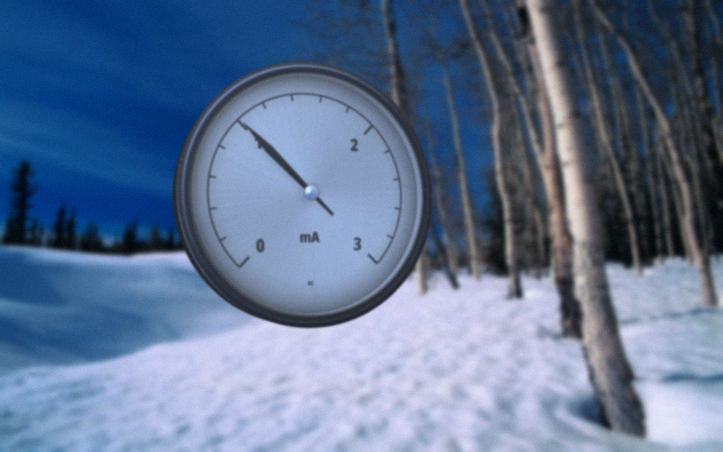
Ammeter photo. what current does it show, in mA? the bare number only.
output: 1
